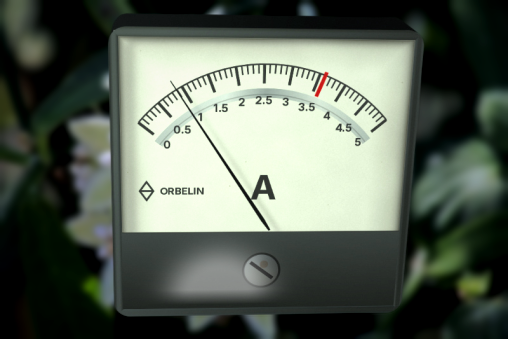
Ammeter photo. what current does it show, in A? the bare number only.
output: 0.9
